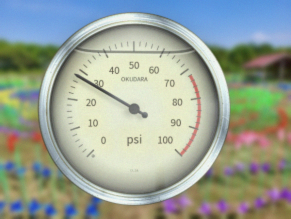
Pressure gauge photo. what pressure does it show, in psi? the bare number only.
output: 28
